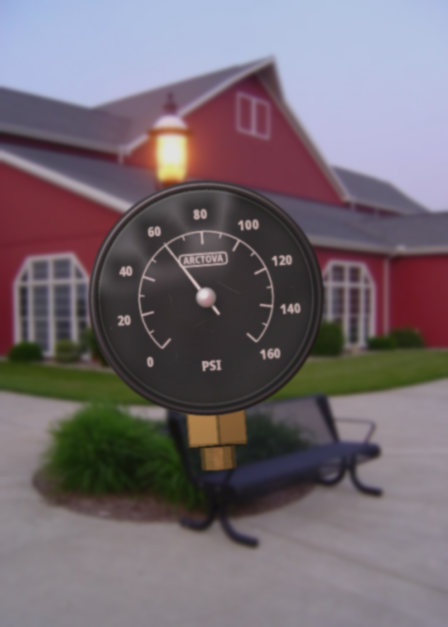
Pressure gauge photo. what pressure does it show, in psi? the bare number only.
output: 60
